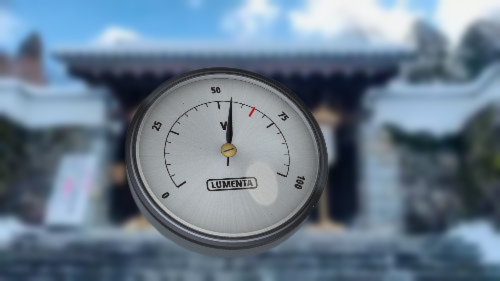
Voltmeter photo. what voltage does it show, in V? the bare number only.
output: 55
